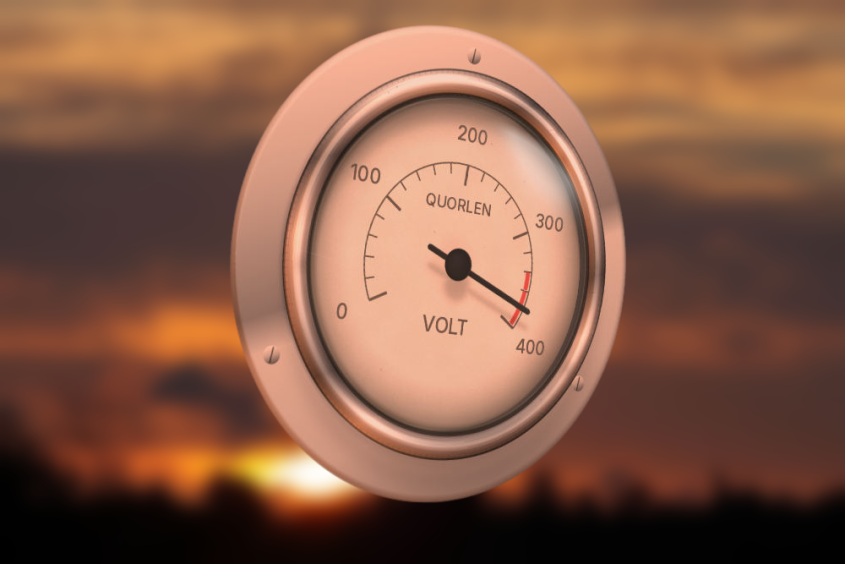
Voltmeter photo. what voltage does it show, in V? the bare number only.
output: 380
